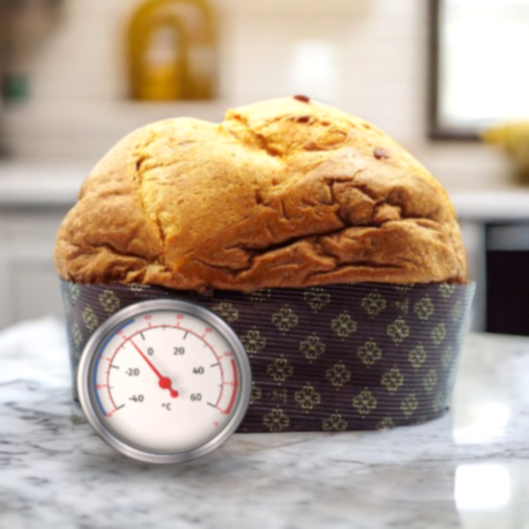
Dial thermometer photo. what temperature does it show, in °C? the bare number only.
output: -5
